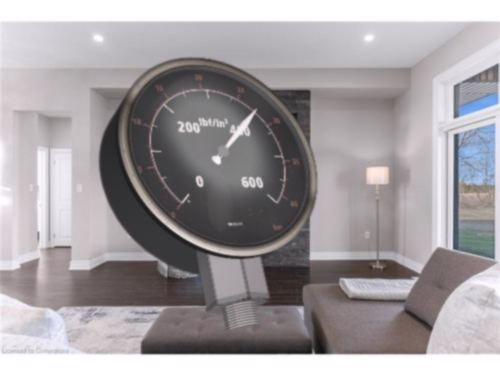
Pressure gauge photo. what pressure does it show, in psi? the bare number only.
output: 400
